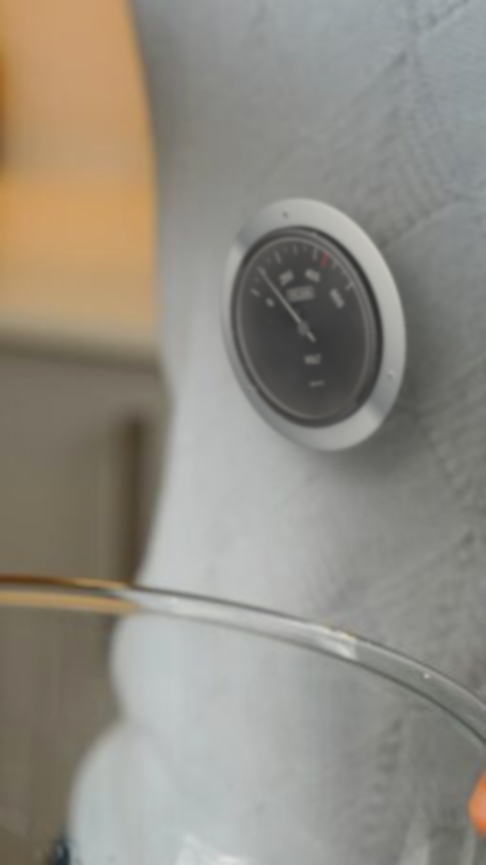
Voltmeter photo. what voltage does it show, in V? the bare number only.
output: 100
